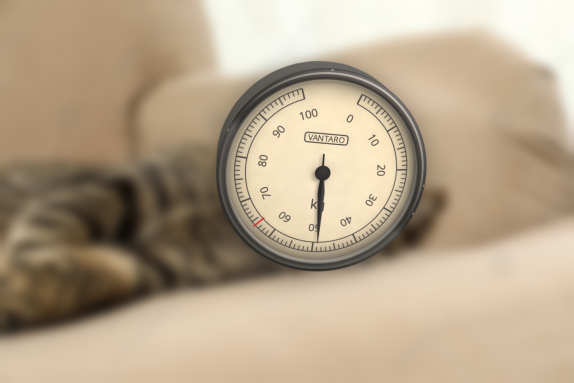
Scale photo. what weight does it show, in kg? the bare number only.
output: 49
